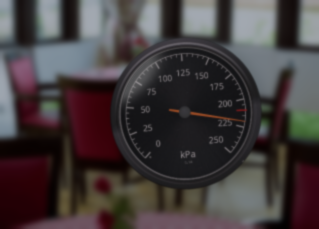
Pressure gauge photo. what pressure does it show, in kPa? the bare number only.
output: 220
